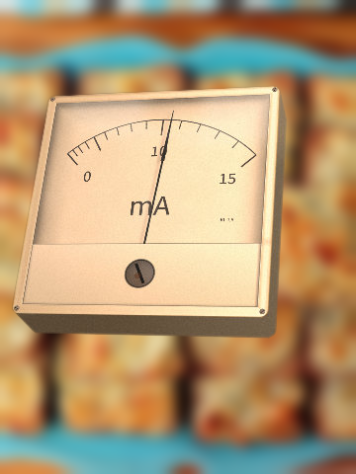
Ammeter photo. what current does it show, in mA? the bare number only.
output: 10.5
